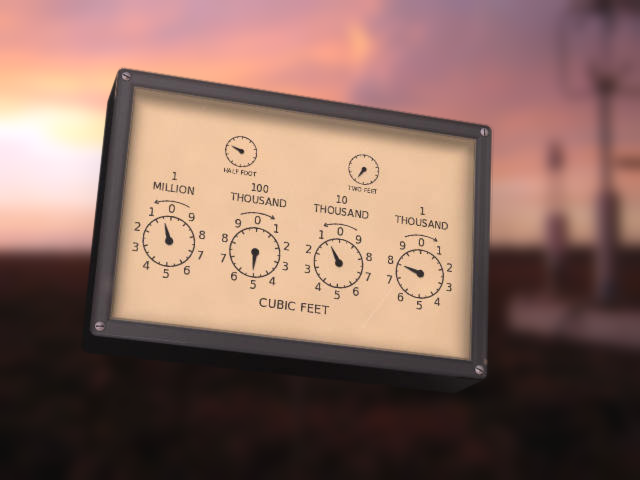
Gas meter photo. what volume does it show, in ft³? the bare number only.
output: 50800
